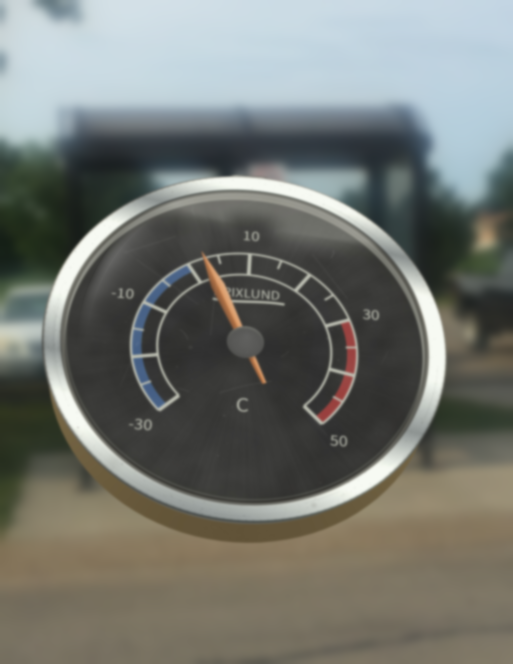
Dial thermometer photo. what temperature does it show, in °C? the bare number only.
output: 2.5
